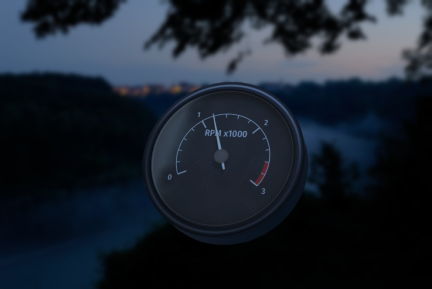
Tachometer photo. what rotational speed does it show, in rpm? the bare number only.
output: 1200
